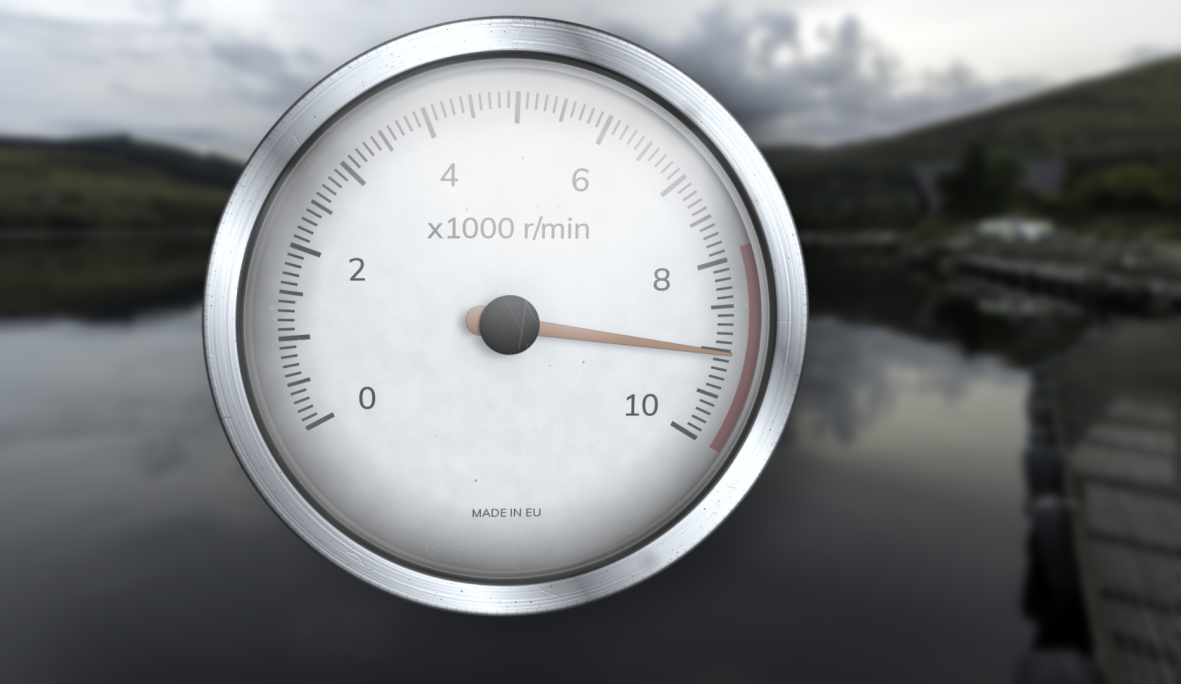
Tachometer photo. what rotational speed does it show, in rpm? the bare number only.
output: 9000
